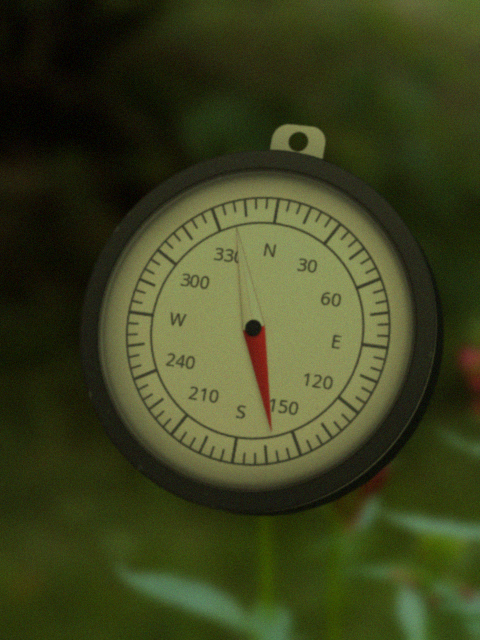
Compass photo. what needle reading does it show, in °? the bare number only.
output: 160
